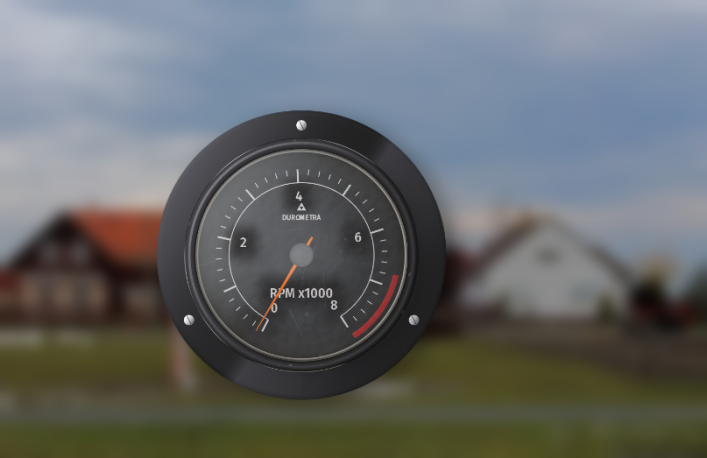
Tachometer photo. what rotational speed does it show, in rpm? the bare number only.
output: 100
